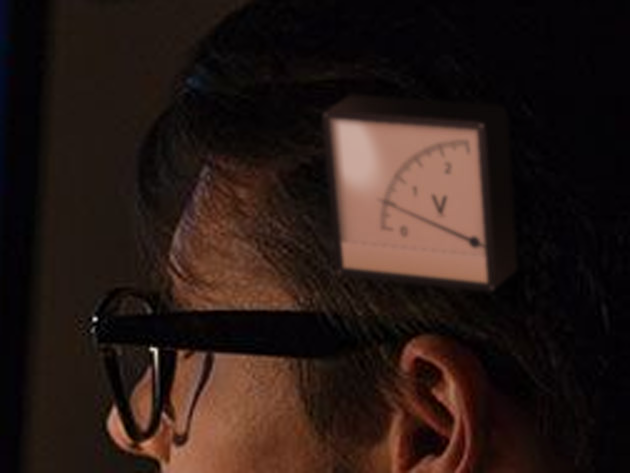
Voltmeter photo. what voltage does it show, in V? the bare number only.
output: 0.5
